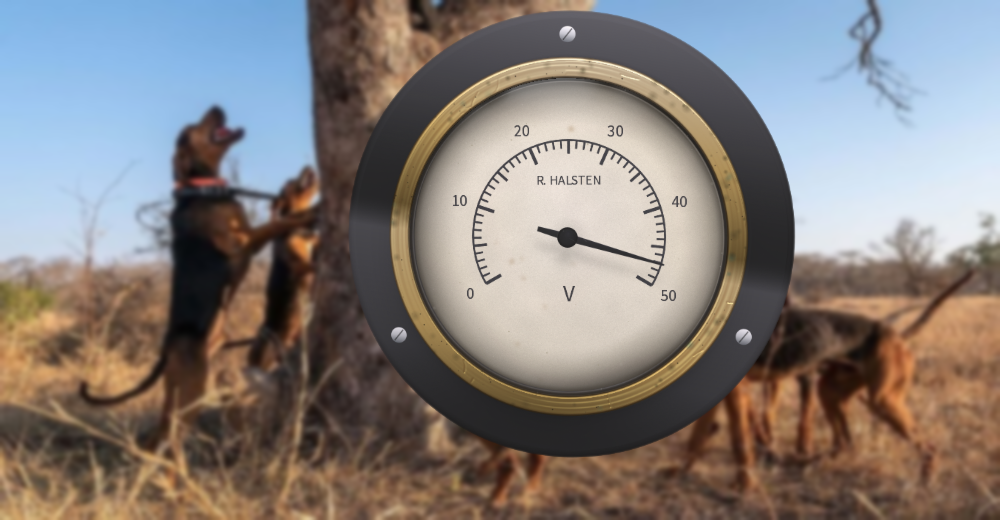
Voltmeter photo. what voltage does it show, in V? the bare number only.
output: 47
